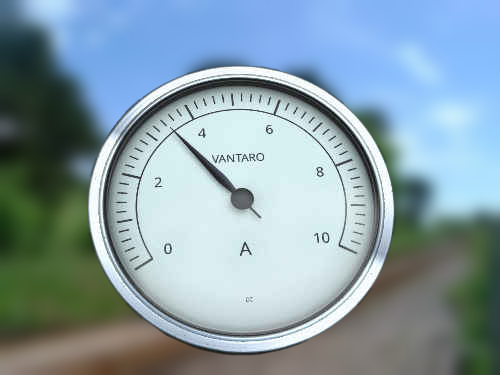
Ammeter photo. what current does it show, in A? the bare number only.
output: 3.4
